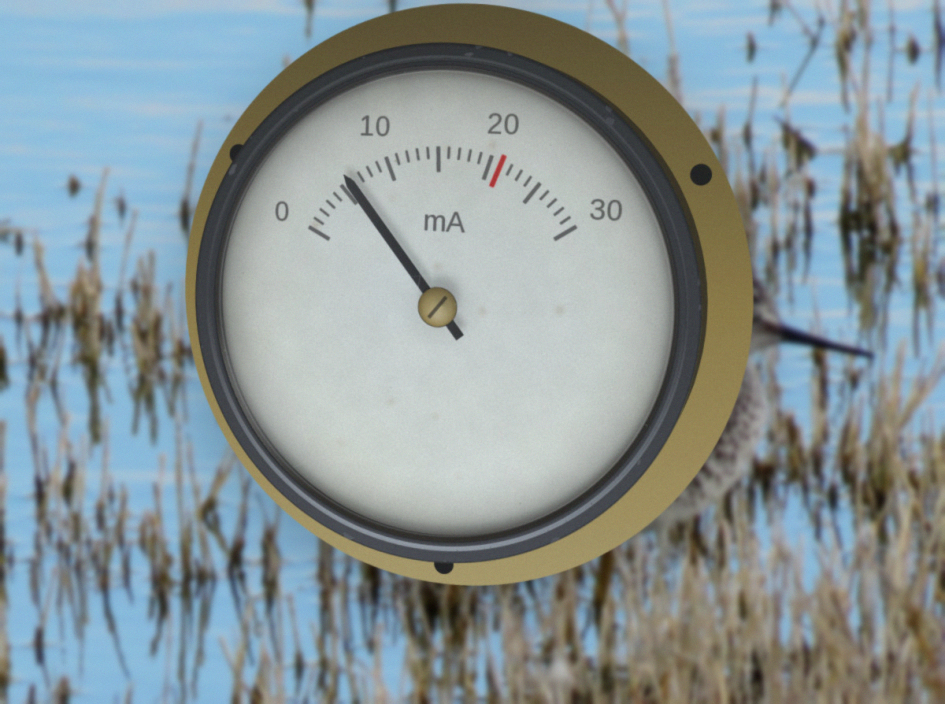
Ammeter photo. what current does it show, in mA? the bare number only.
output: 6
